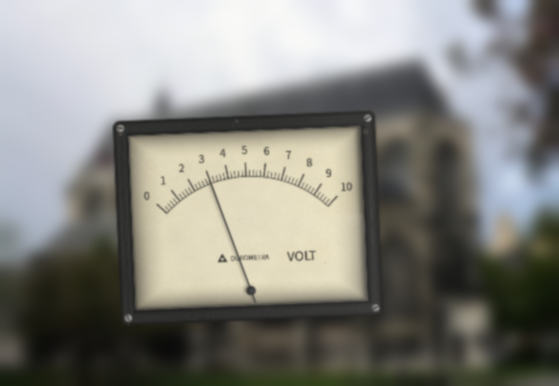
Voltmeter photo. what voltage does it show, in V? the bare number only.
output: 3
